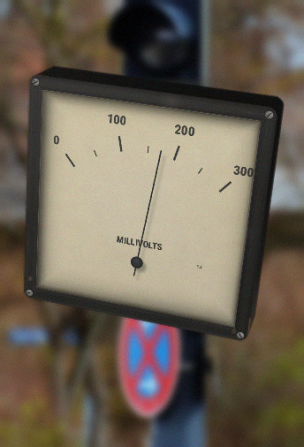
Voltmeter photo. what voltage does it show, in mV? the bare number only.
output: 175
